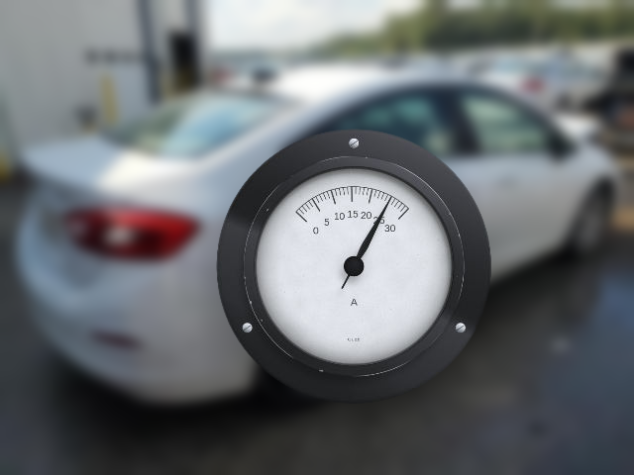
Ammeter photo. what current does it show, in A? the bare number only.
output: 25
